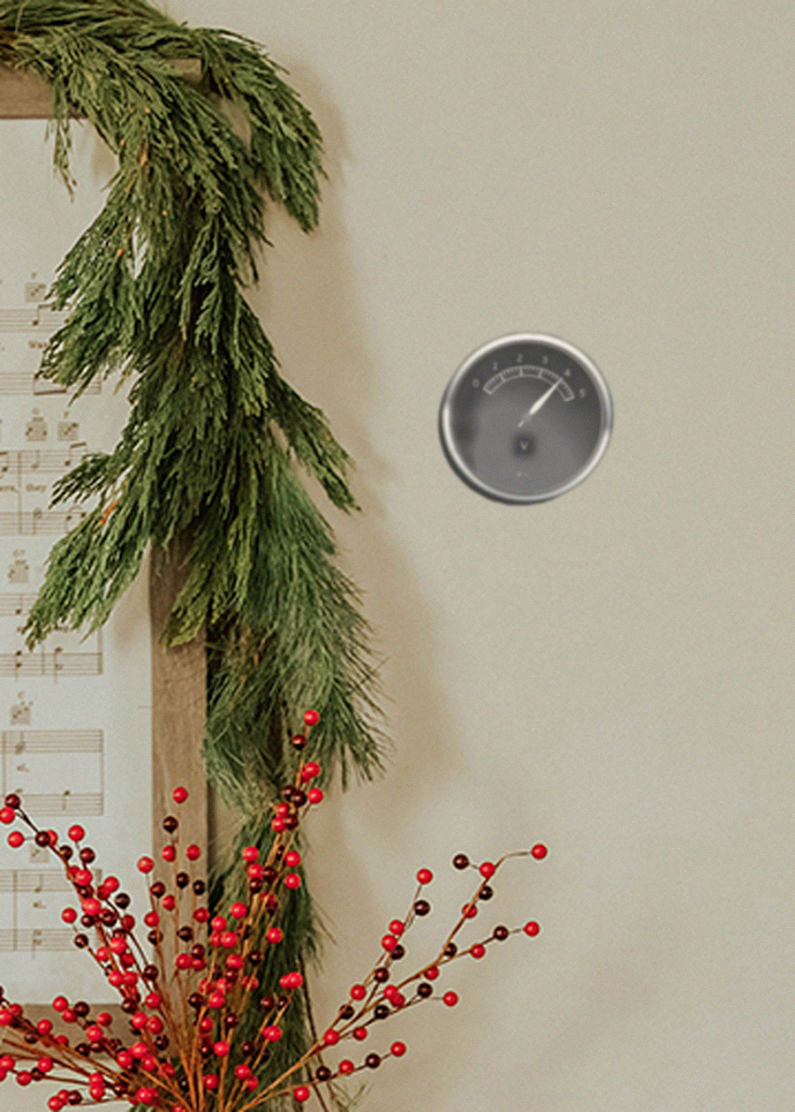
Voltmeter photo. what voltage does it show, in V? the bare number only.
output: 4
